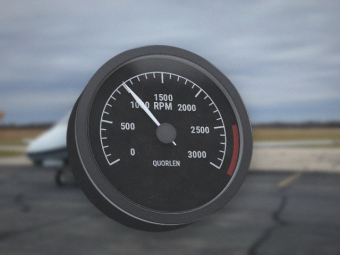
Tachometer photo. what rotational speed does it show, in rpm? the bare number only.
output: 1000
